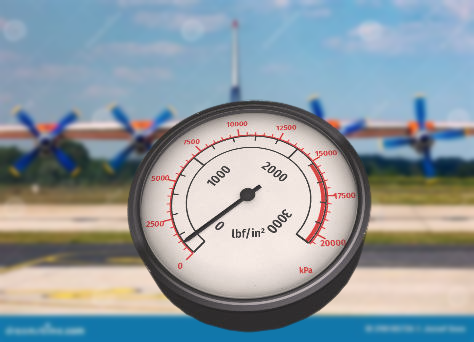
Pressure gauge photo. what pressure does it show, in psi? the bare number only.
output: 100
